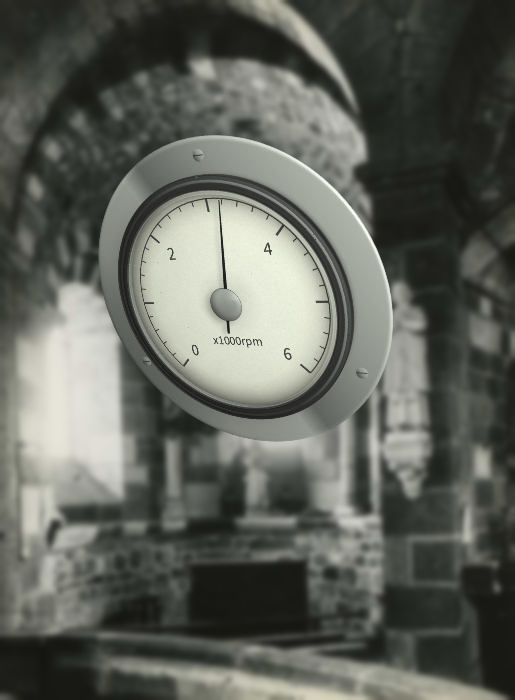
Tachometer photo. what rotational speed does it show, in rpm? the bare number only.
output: 3200
